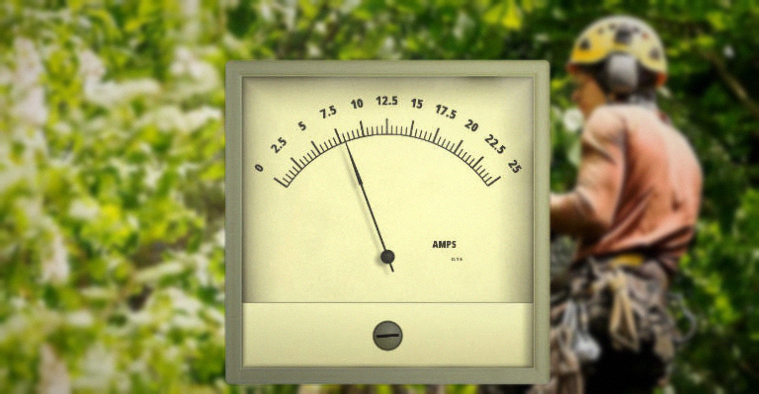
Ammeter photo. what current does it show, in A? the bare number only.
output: 8
